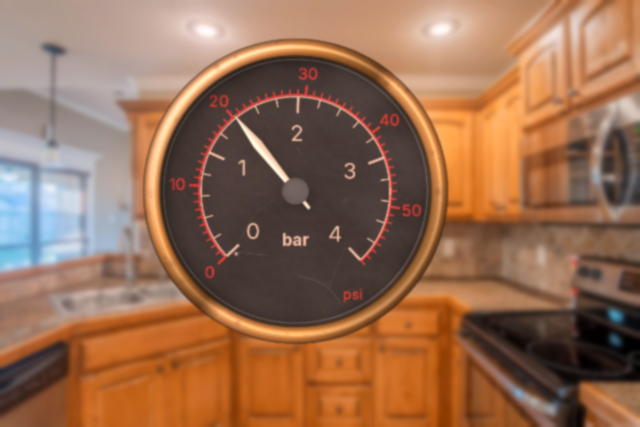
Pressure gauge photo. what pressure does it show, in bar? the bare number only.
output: 1.4
